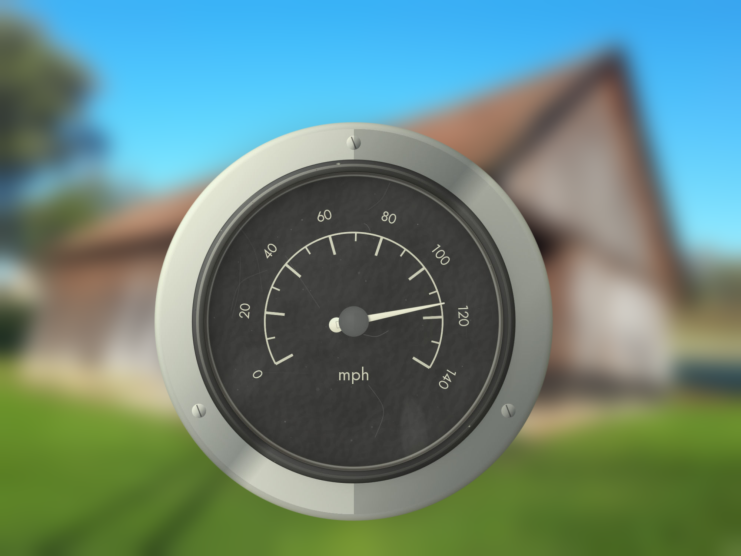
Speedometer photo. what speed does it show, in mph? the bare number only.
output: 115
